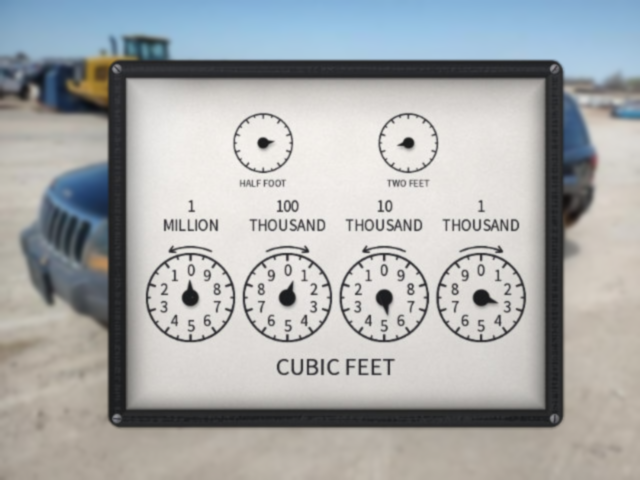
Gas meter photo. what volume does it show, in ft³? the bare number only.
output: 5300
